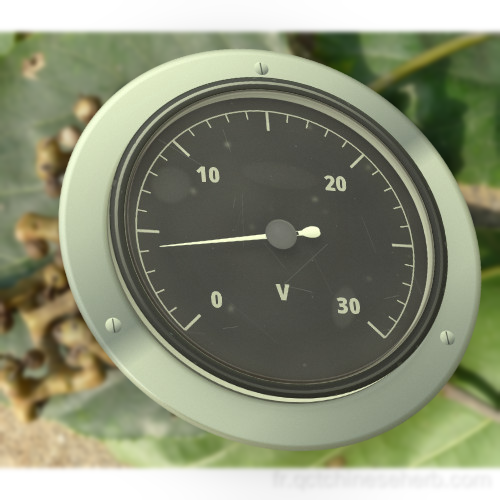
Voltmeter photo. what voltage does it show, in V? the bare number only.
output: 4
